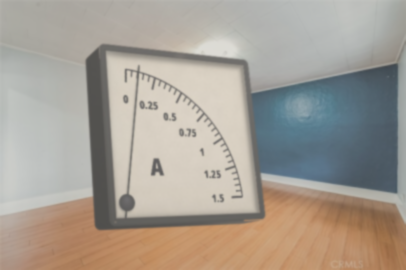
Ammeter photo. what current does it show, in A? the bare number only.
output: 0.1
